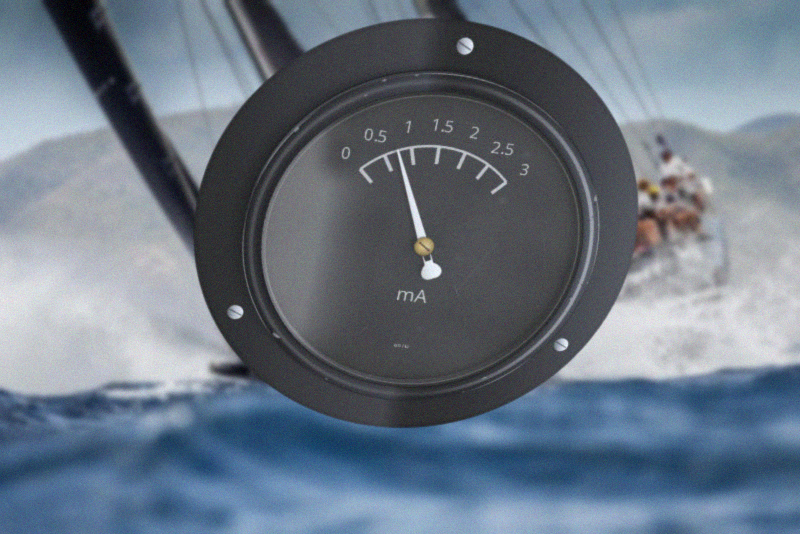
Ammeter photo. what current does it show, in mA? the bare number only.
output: 0.75
